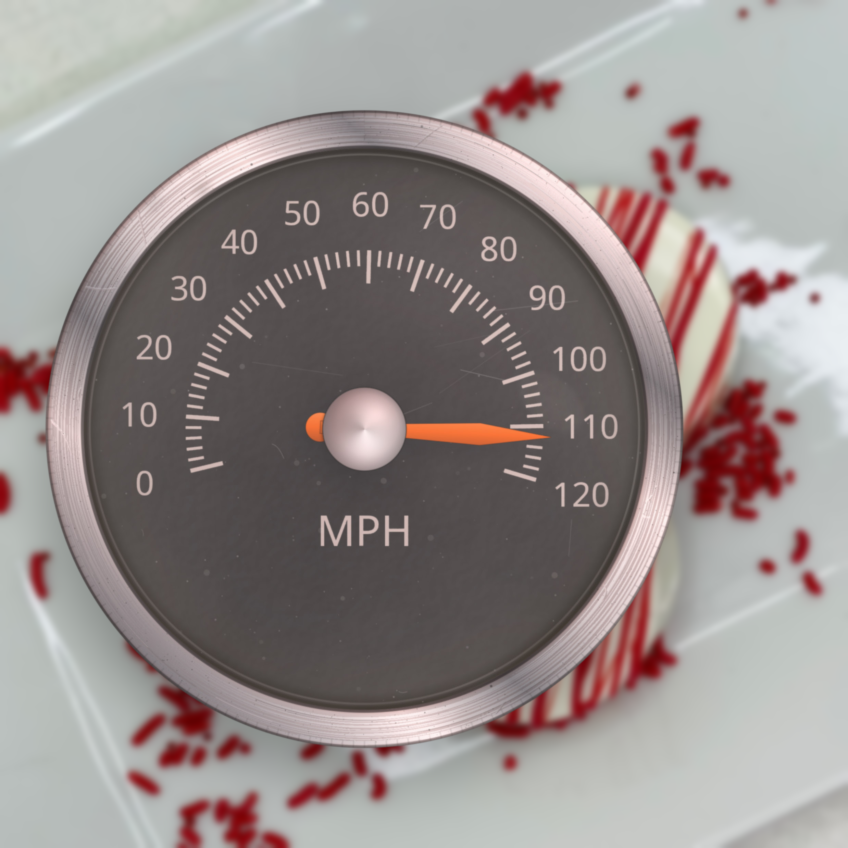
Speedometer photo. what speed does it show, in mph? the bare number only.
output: 112
